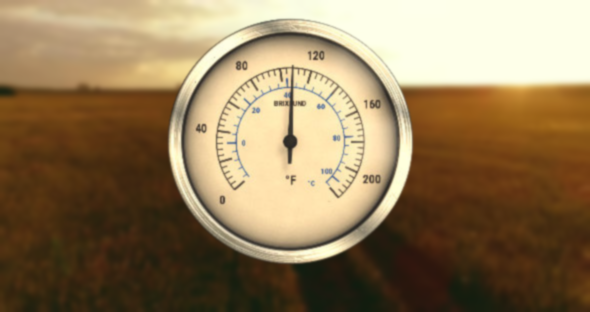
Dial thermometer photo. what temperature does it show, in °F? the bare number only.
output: 108
